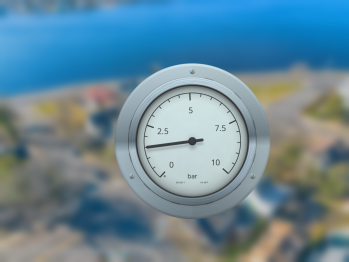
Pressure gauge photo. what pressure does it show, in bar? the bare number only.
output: 1.5
